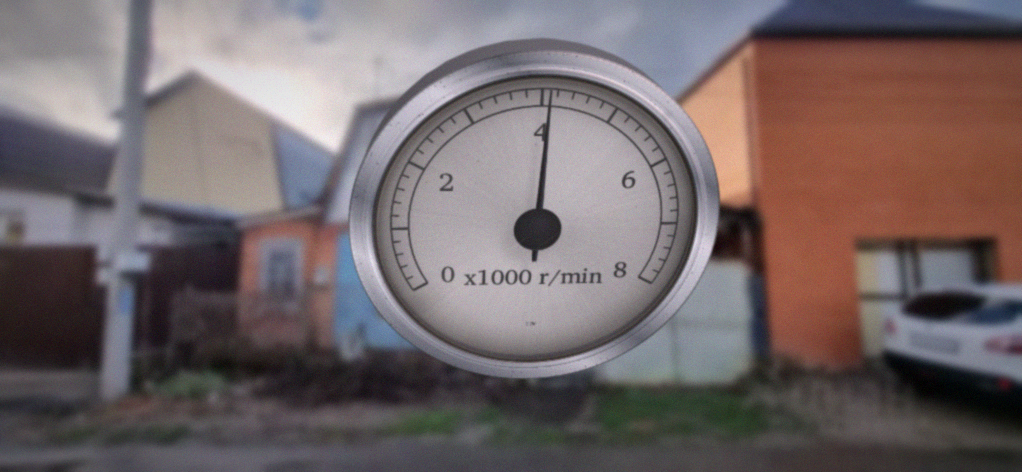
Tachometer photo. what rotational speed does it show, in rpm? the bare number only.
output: 4100
